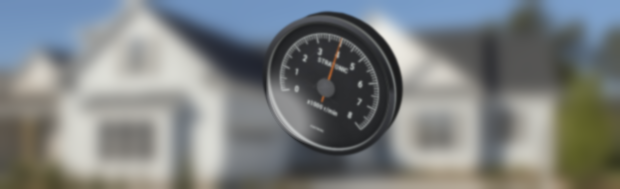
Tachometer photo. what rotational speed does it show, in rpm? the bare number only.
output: 4000
